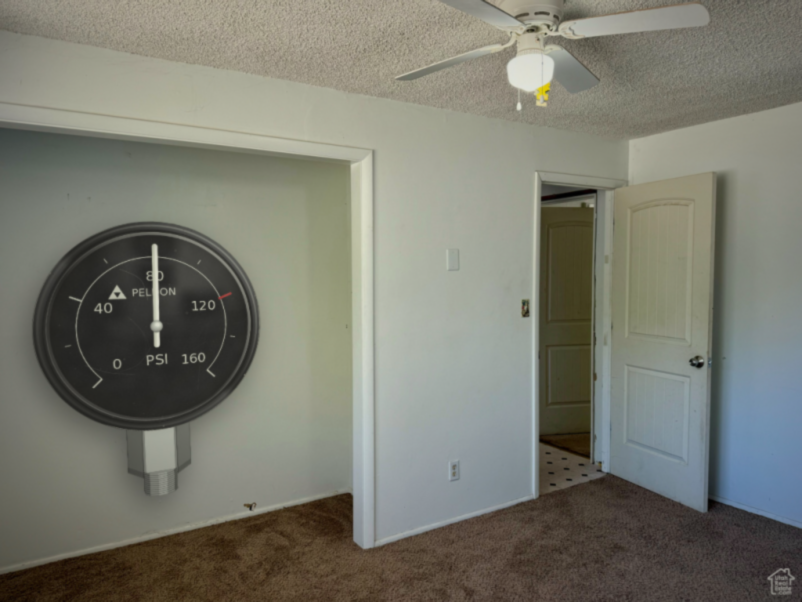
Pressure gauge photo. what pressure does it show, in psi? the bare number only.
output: 80
